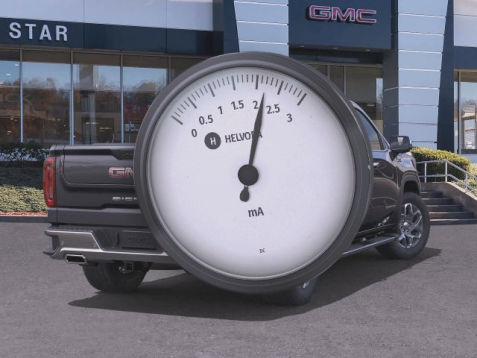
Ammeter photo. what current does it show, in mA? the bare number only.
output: 2.2
